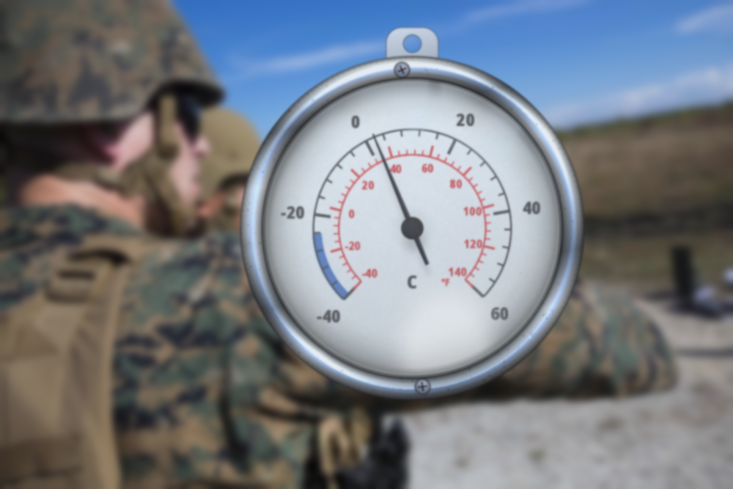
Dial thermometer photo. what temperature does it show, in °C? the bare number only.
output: 2
